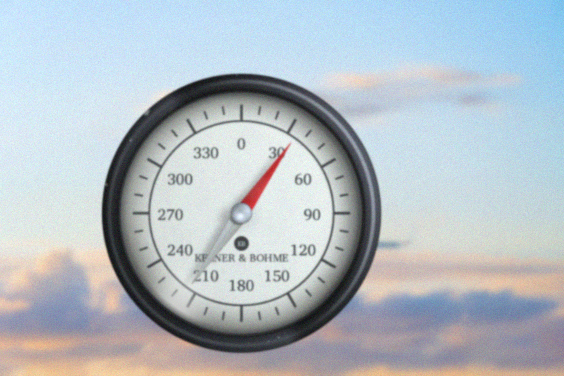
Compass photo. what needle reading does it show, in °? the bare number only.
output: 35
